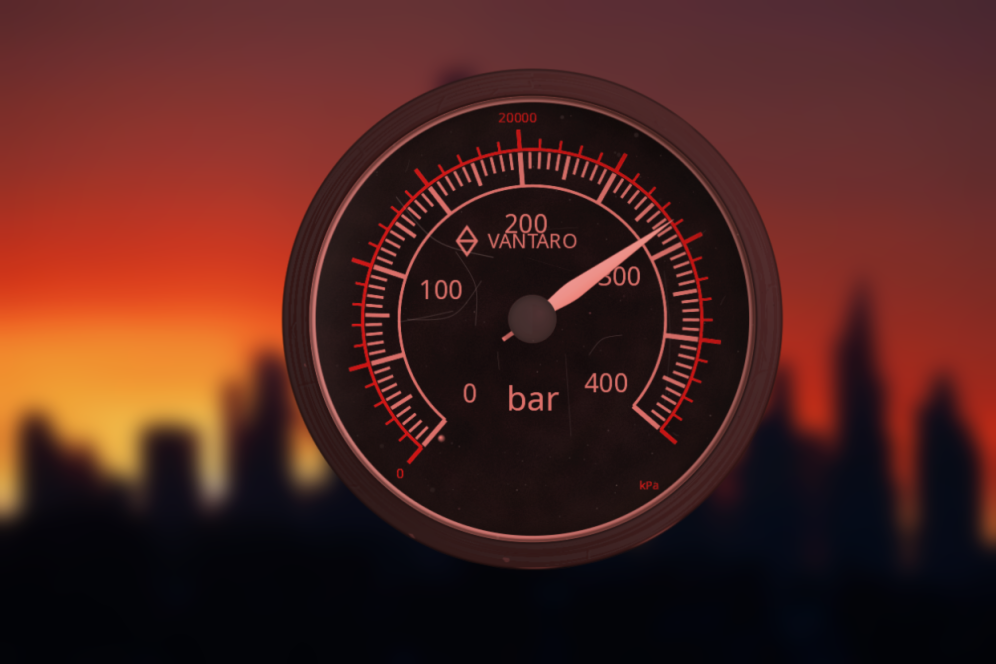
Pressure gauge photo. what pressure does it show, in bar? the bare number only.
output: 287.5
